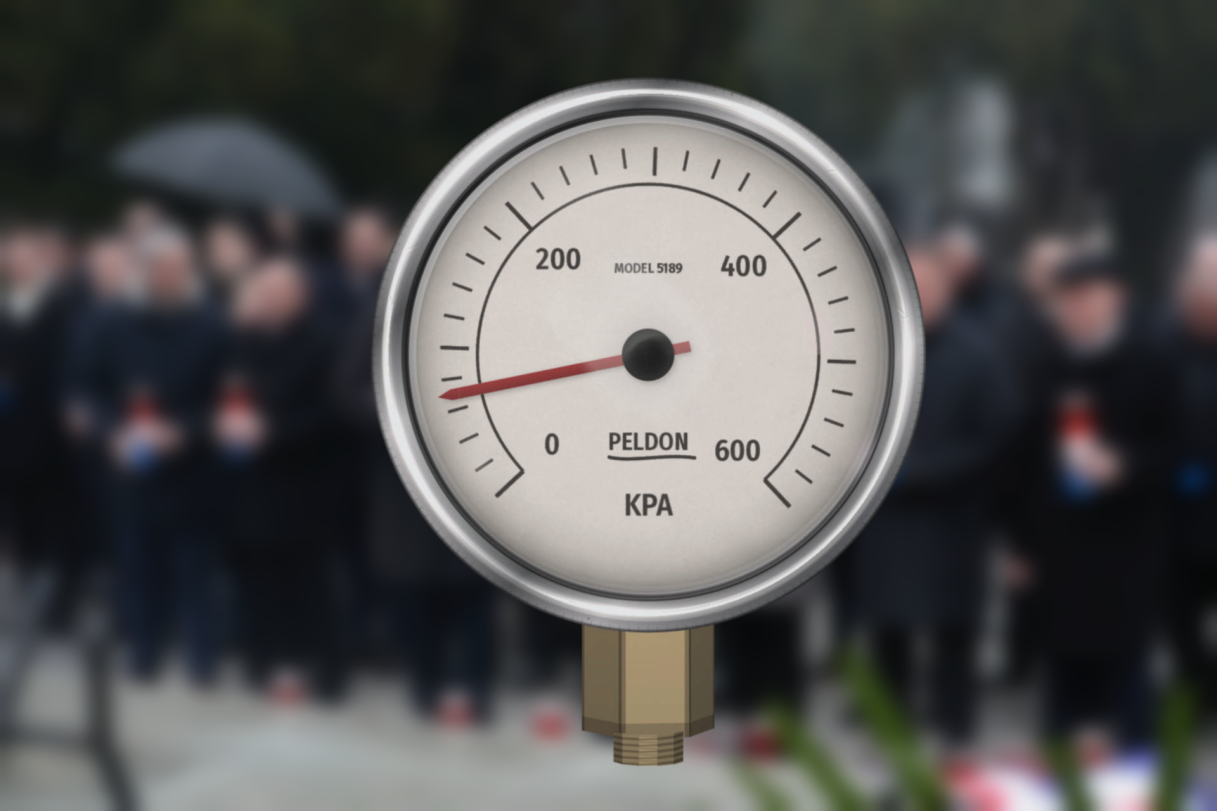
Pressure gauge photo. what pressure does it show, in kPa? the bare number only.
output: 70
